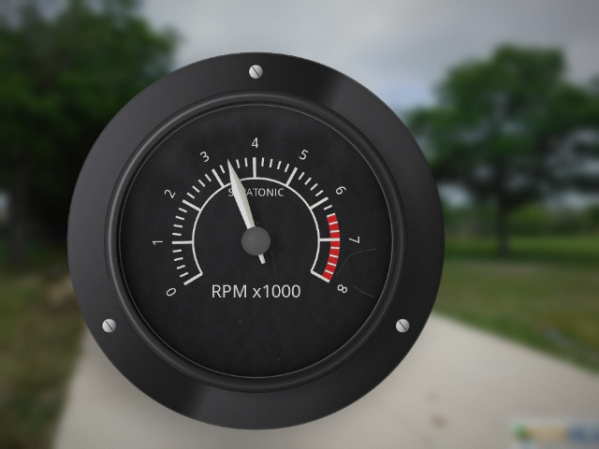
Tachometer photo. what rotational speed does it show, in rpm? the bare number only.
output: 3400
